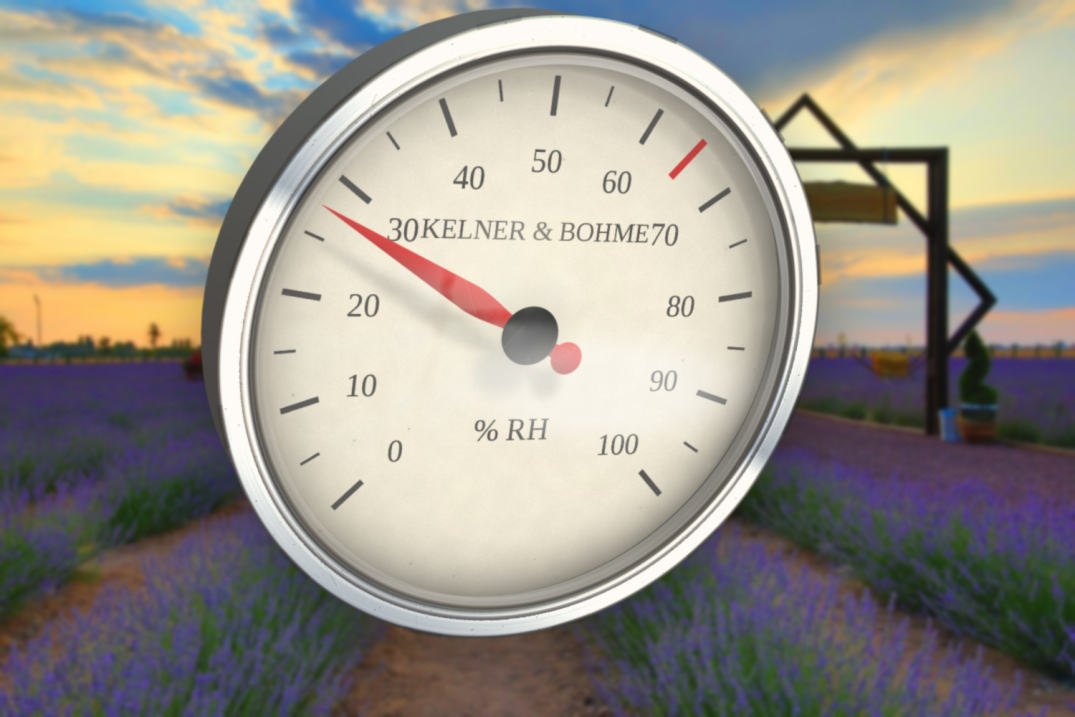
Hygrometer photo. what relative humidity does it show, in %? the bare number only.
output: 27.5
